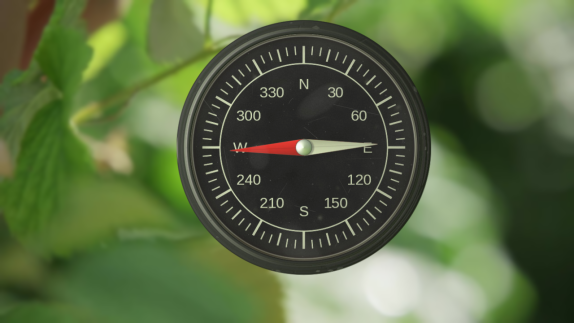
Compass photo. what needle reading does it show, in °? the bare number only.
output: 267.5
